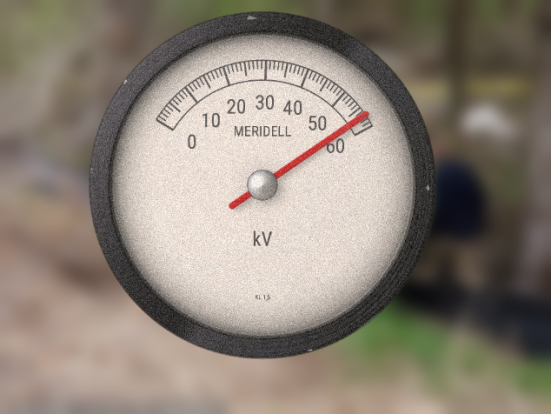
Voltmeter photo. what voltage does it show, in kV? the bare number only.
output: 57
